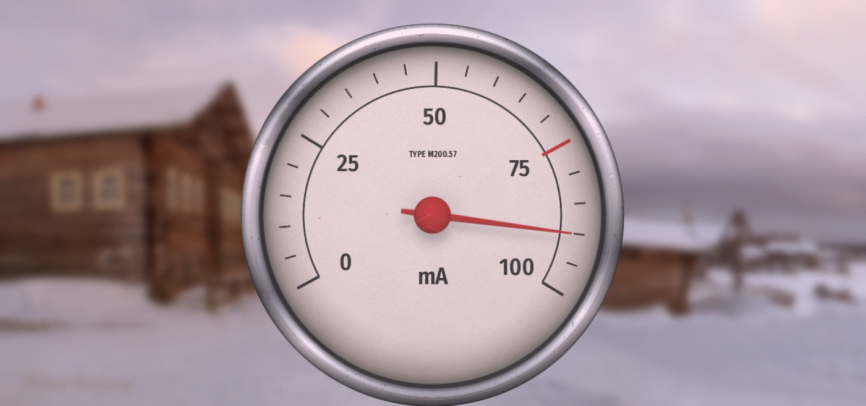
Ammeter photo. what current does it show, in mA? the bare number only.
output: 90
